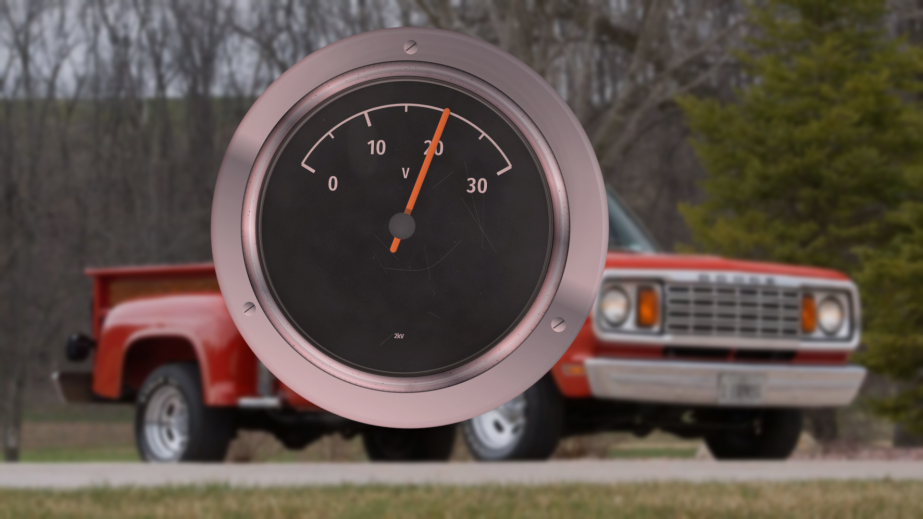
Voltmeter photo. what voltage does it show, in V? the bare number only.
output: 20
